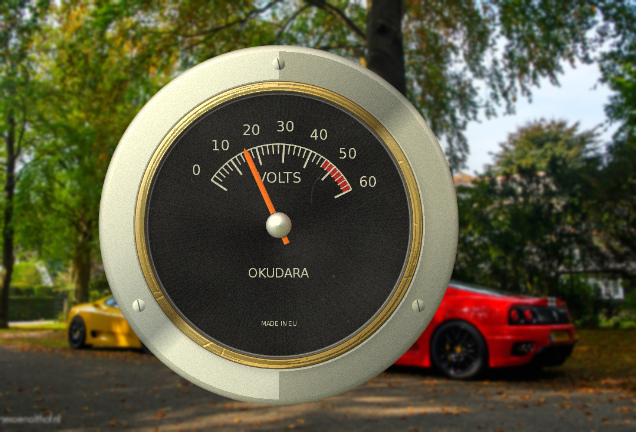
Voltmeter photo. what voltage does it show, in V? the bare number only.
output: 16
